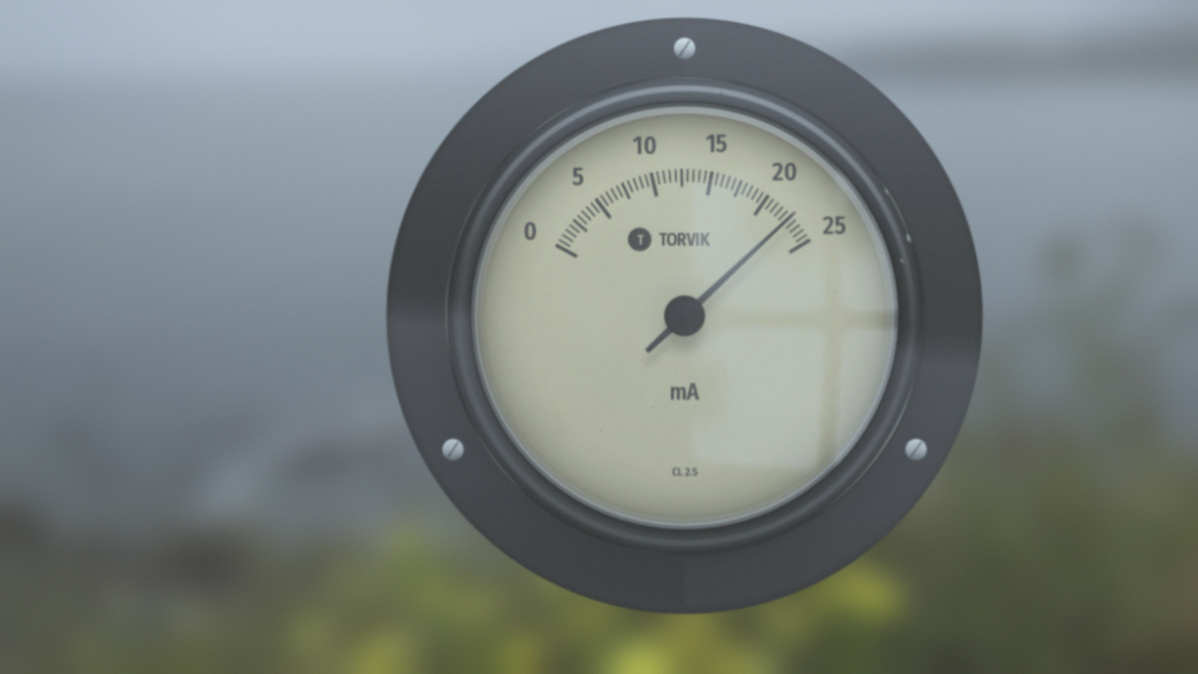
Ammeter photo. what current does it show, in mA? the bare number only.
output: 22.5
